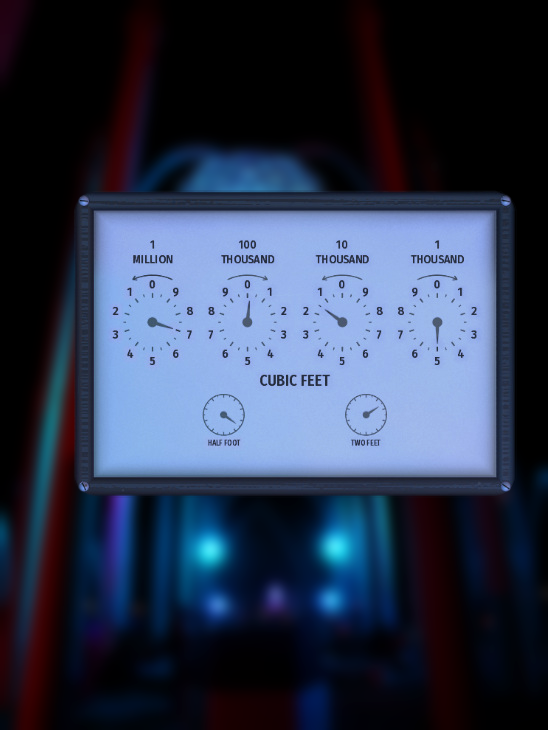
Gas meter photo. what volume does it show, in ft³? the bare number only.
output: 701500
